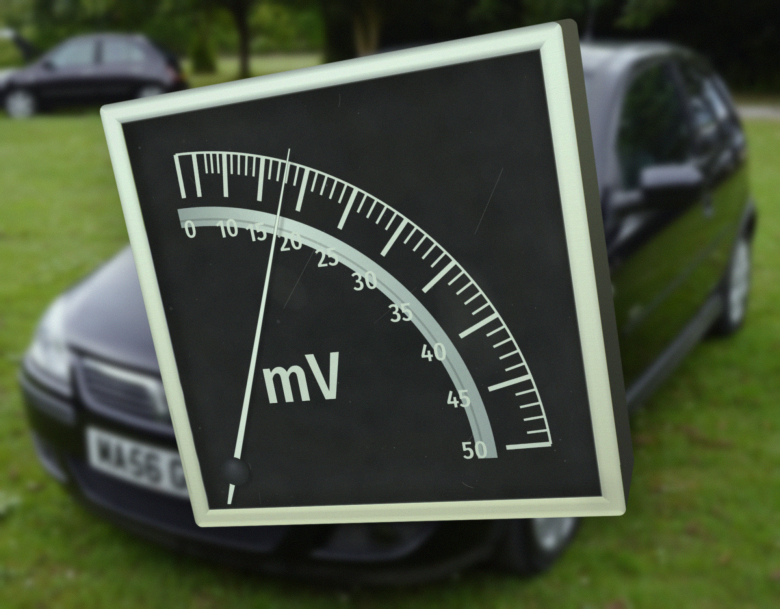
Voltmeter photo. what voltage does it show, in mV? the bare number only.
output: 18
